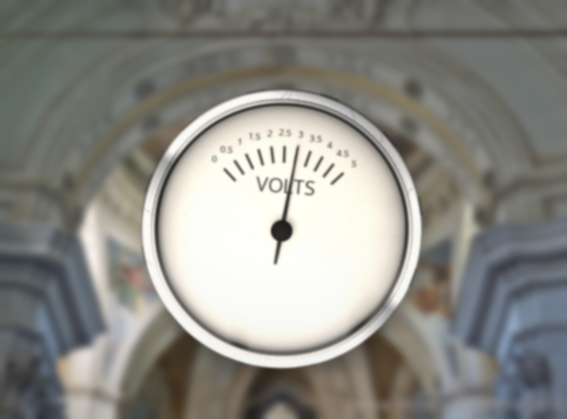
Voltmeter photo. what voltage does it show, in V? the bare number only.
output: 3
